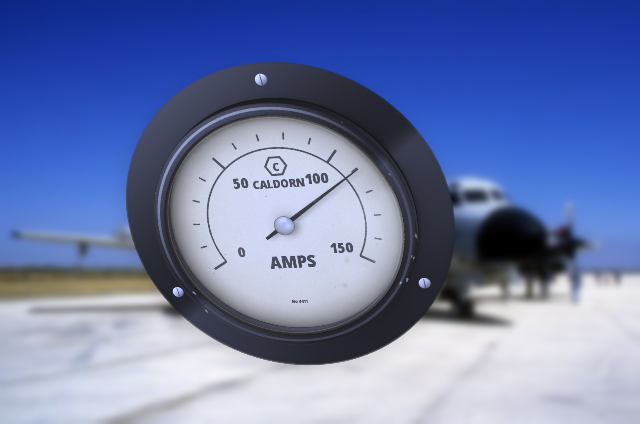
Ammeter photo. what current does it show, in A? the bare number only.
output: 110
